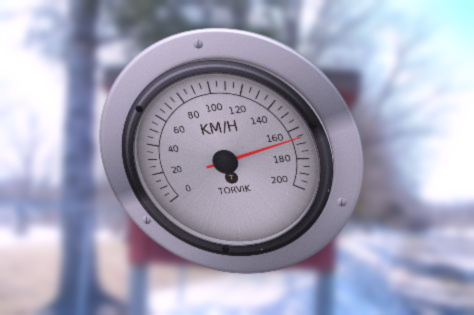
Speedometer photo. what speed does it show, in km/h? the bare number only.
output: 165
